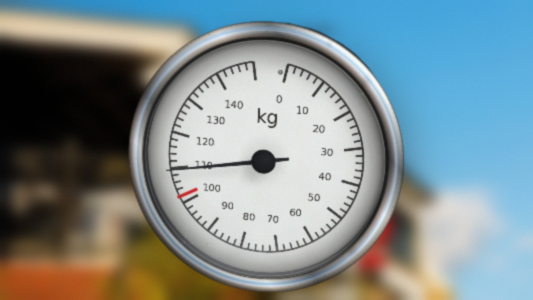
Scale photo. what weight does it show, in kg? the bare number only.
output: 110
